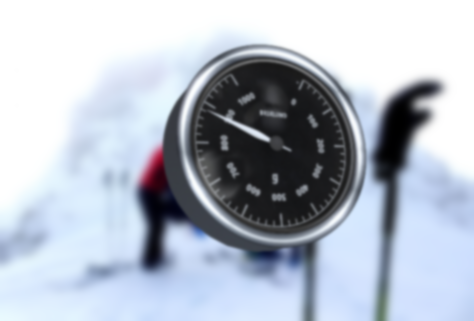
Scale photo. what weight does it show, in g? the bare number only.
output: 880
